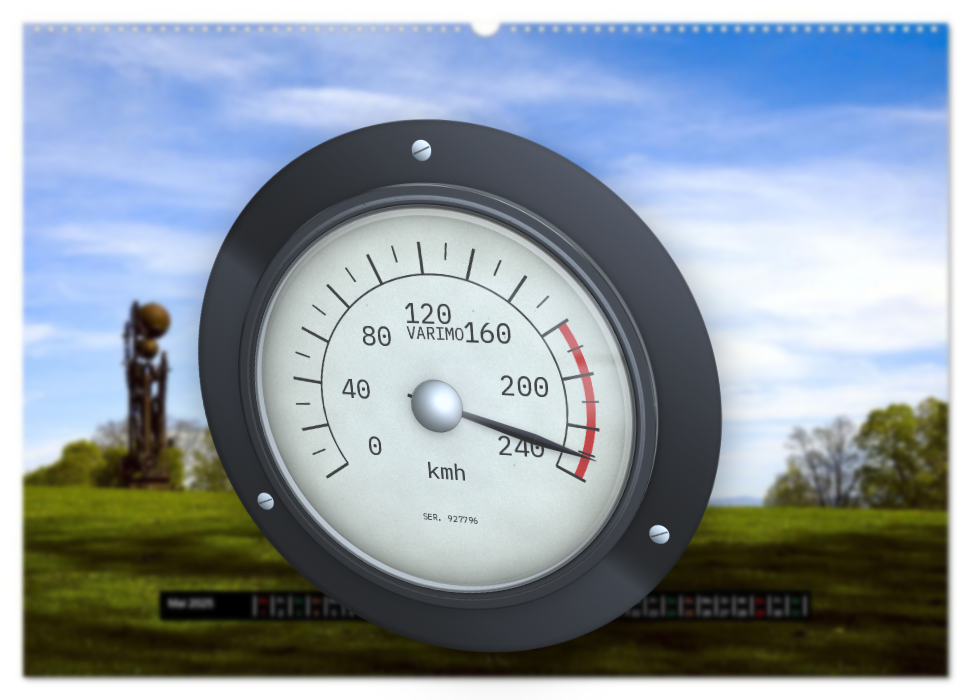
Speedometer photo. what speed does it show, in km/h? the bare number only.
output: 230
